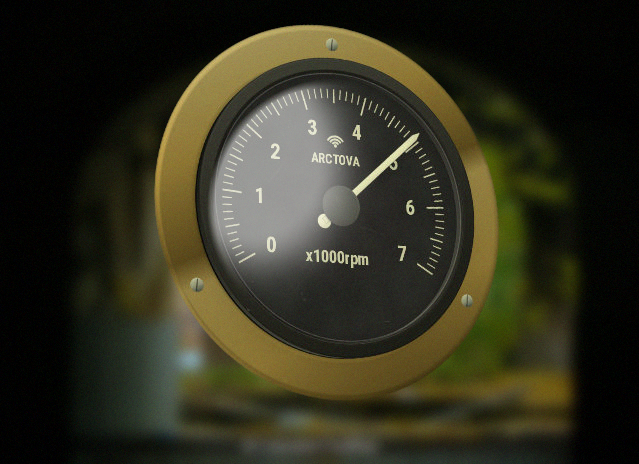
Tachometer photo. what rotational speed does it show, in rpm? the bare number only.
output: 4900
